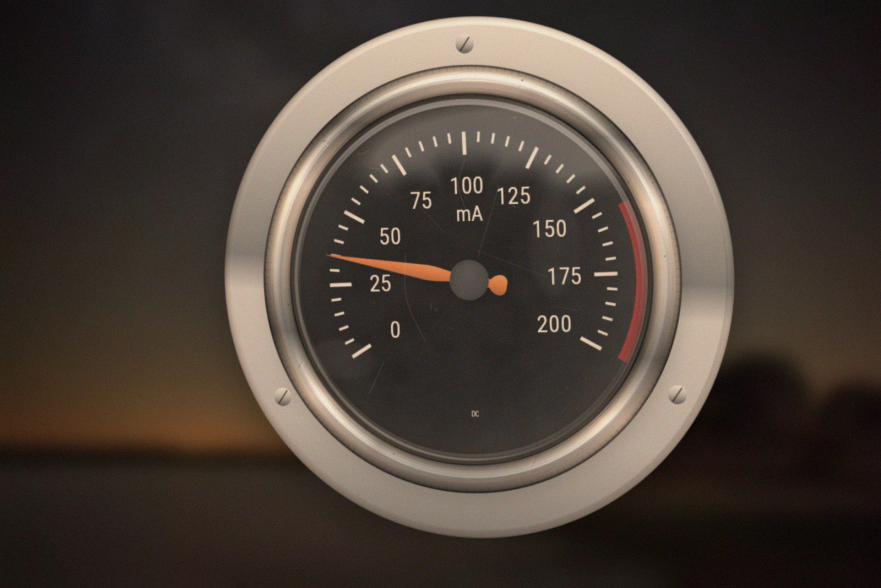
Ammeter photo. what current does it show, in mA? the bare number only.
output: 35
